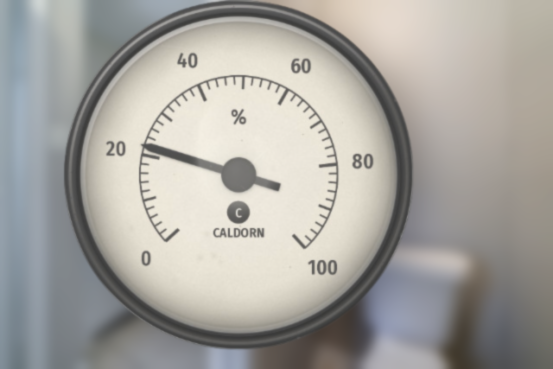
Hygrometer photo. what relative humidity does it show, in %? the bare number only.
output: 22
